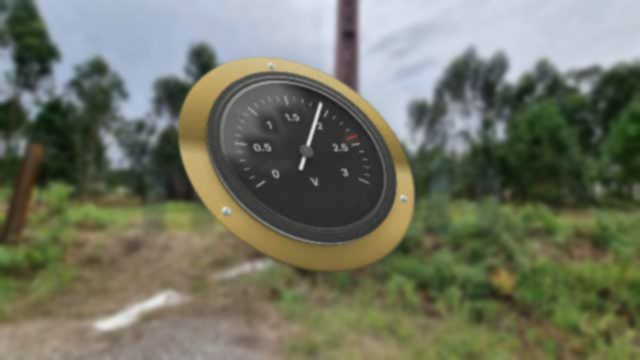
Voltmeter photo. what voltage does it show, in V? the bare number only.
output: 1.9
